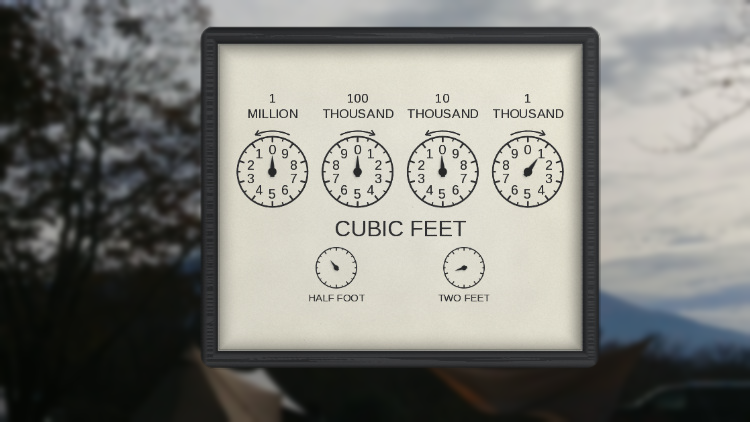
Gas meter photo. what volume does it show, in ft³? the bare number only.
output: 100
